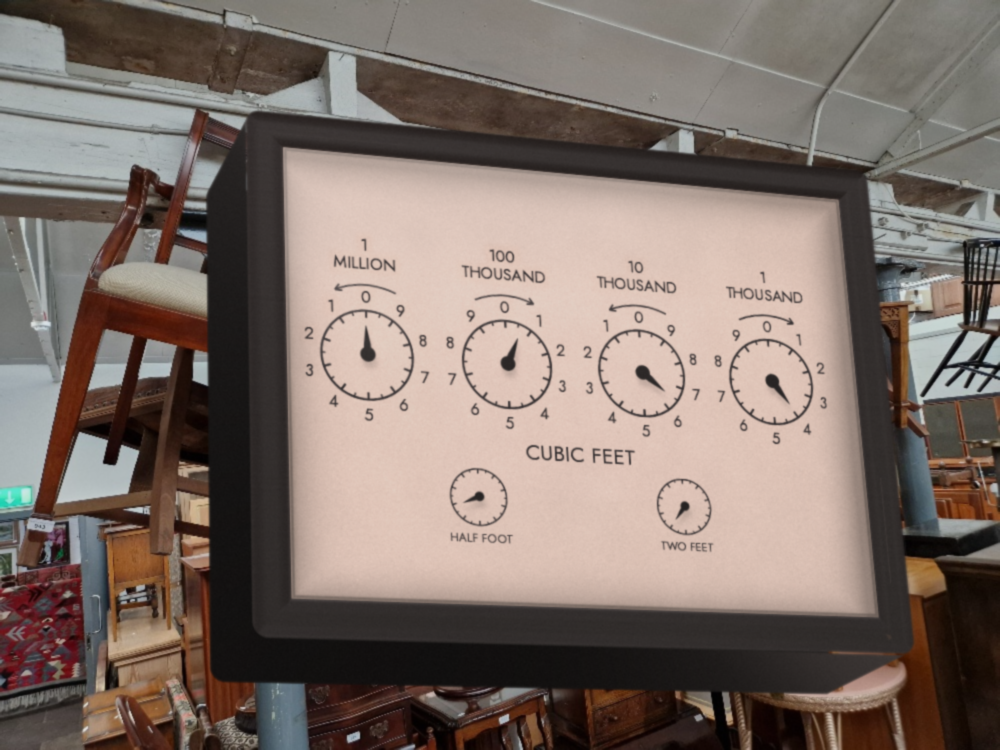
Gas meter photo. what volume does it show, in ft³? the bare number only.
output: 6400
